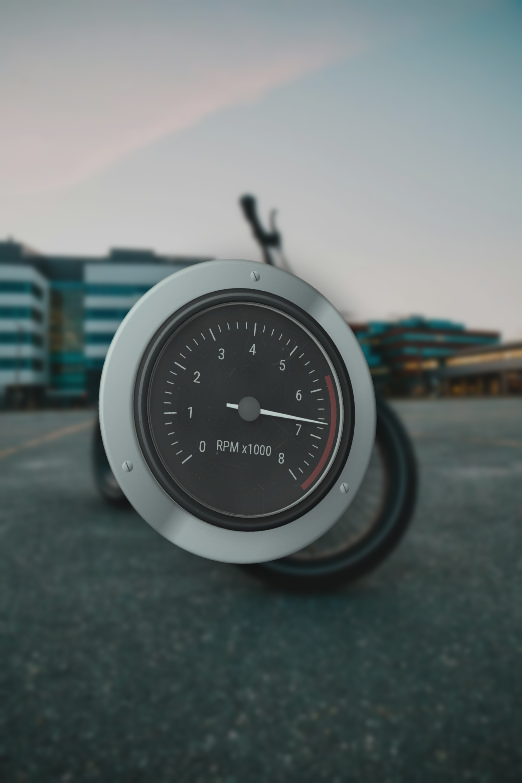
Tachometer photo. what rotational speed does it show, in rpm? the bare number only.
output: 6700
